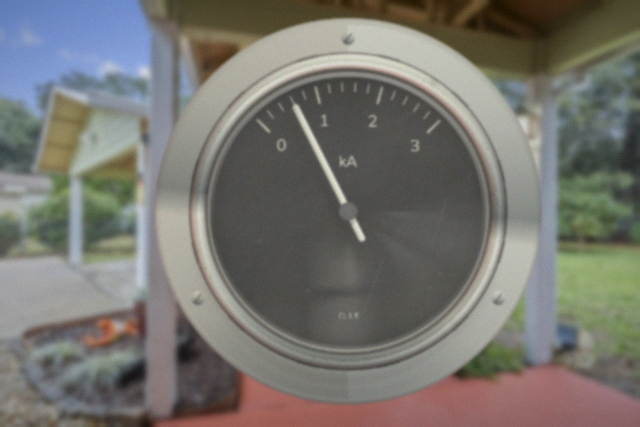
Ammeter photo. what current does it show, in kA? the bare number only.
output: 0.6
